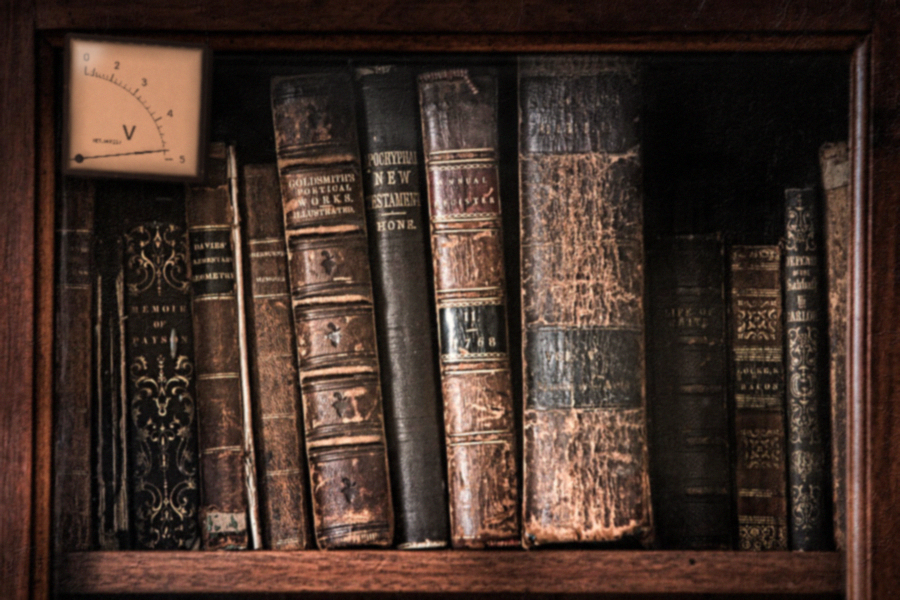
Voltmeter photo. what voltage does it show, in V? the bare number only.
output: 4.8
